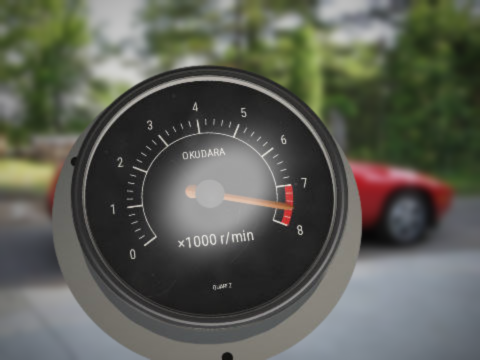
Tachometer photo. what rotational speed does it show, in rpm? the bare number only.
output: 7600
